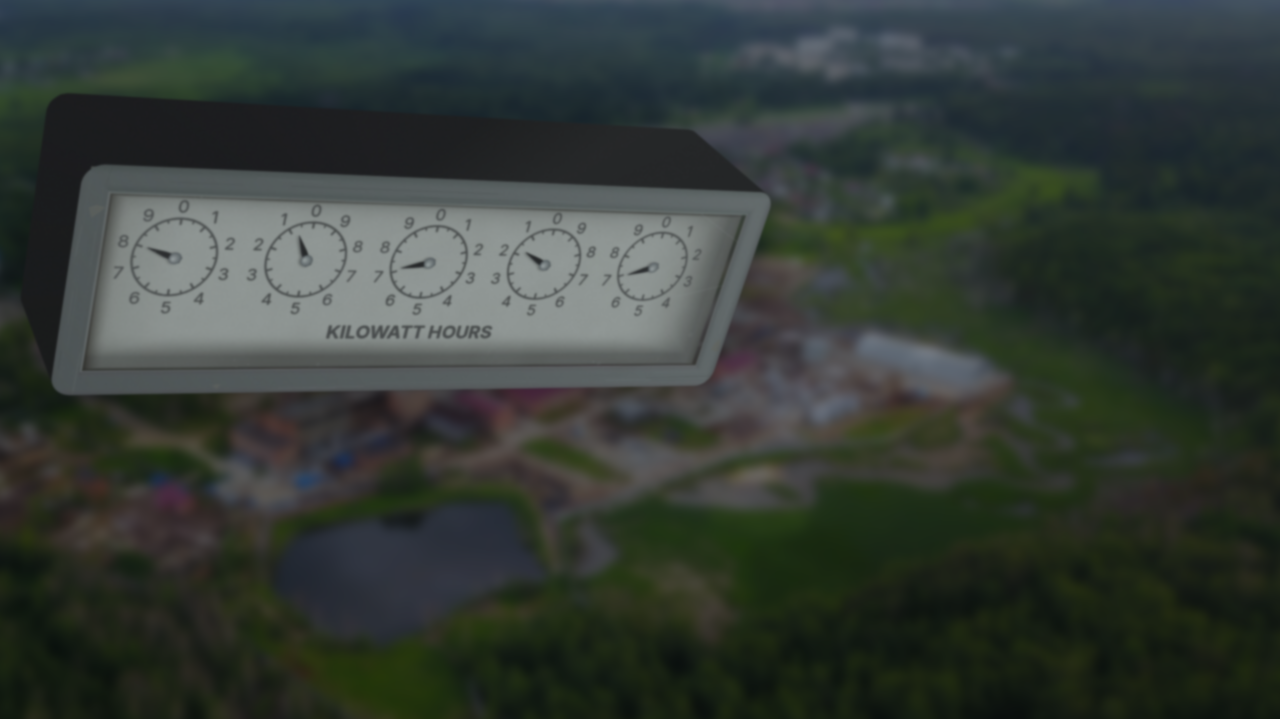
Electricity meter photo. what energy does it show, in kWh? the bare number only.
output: 80717
